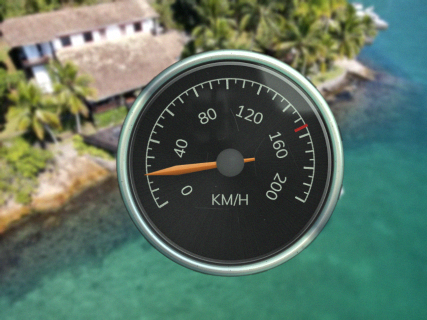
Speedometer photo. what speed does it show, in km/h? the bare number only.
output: 20
